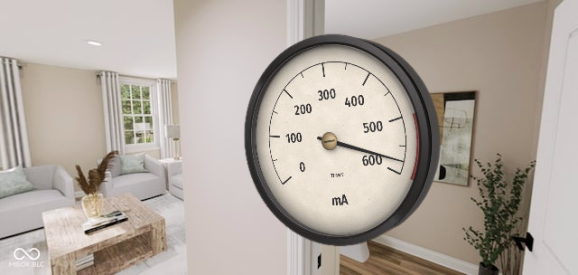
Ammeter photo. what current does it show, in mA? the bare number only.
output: 575
